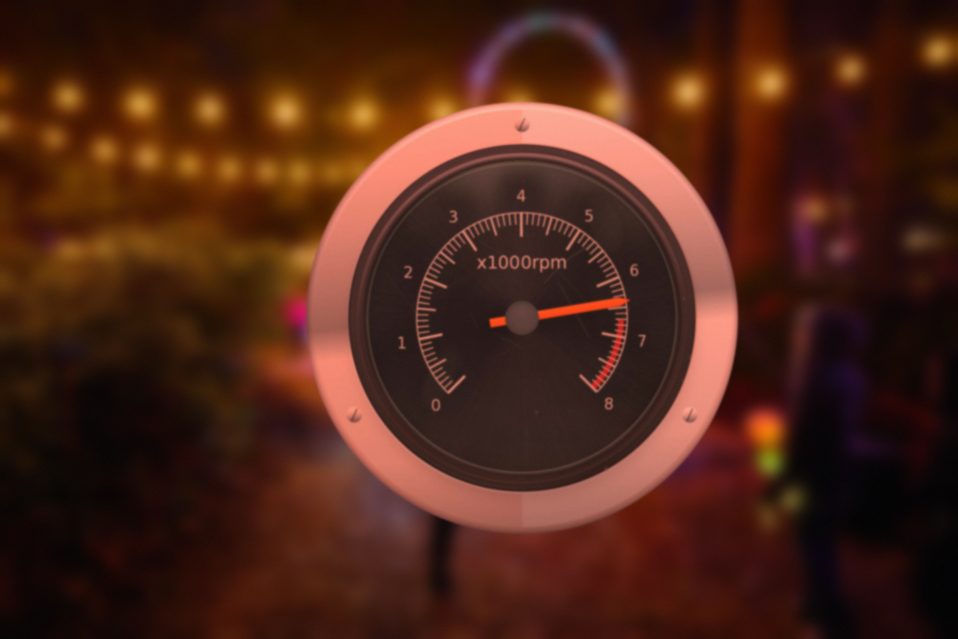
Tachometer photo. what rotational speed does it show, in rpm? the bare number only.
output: 6400
